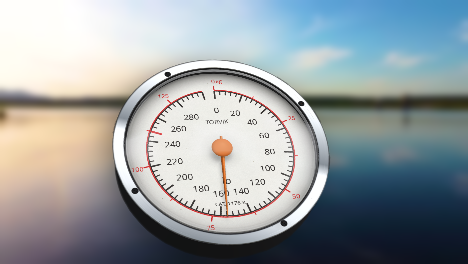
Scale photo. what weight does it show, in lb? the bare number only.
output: 156
